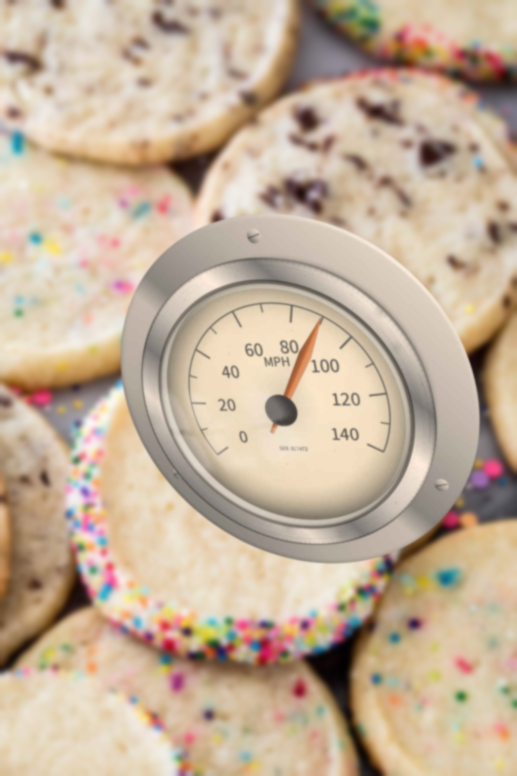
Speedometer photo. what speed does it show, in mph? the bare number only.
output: 90
